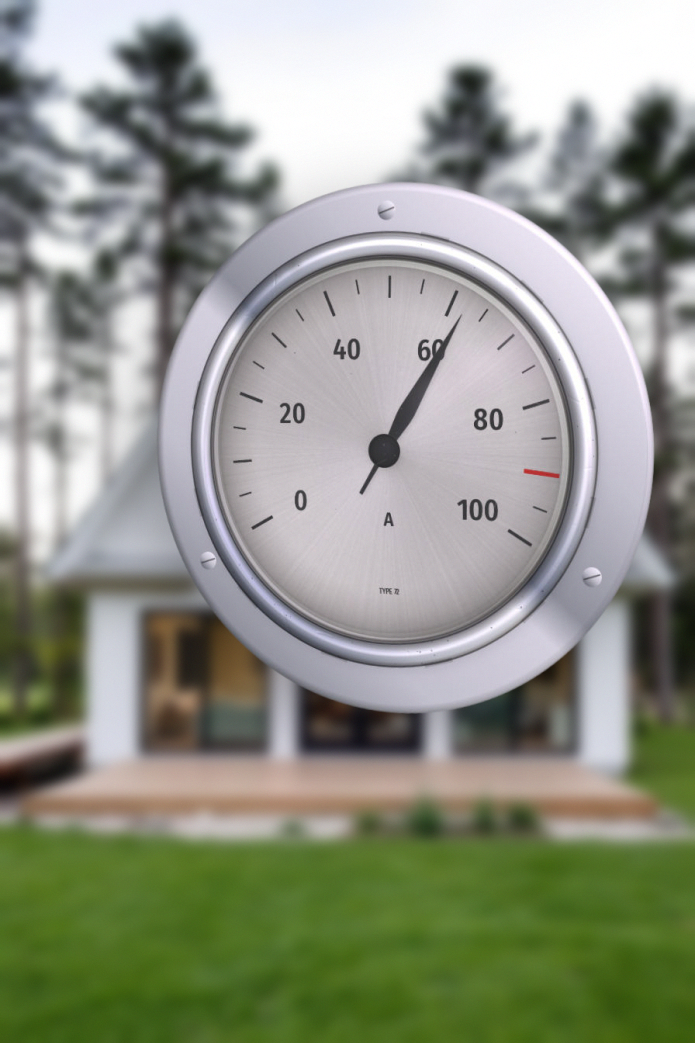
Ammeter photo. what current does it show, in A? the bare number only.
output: 62.5
